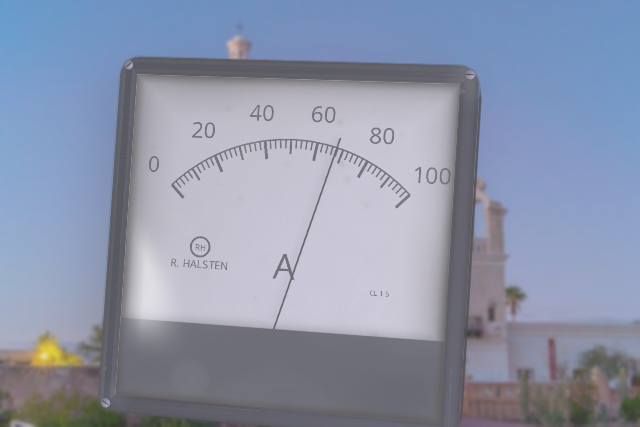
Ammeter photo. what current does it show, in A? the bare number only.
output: 68
